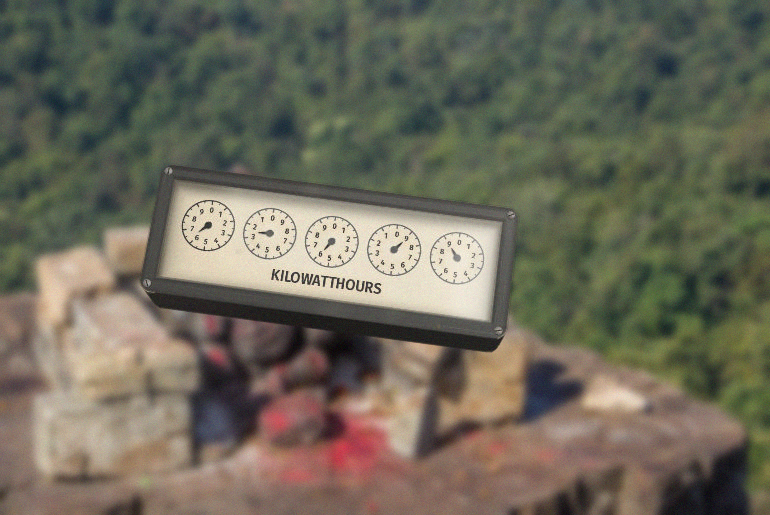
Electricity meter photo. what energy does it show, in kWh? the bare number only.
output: 62589
